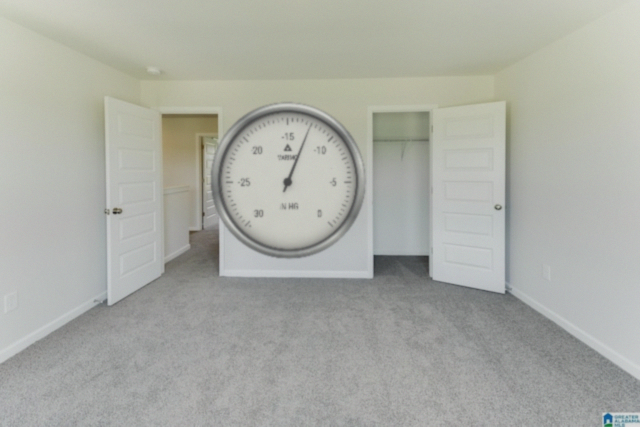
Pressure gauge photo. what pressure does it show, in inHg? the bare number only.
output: -12.5
